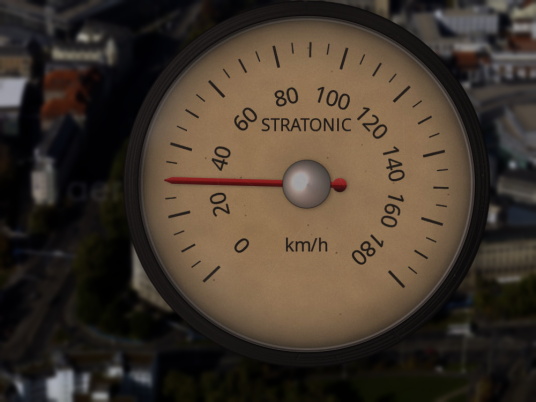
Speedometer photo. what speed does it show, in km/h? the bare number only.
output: 30
